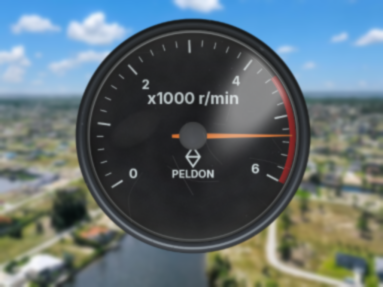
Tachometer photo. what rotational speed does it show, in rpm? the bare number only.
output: 5300
